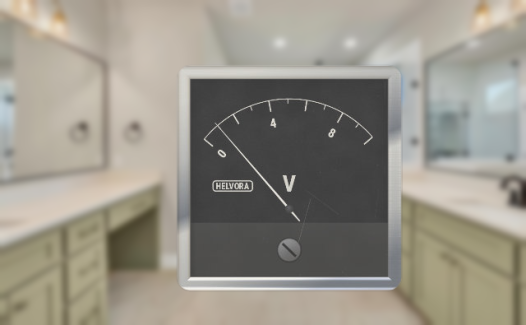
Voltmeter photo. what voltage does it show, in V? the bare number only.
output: 1
